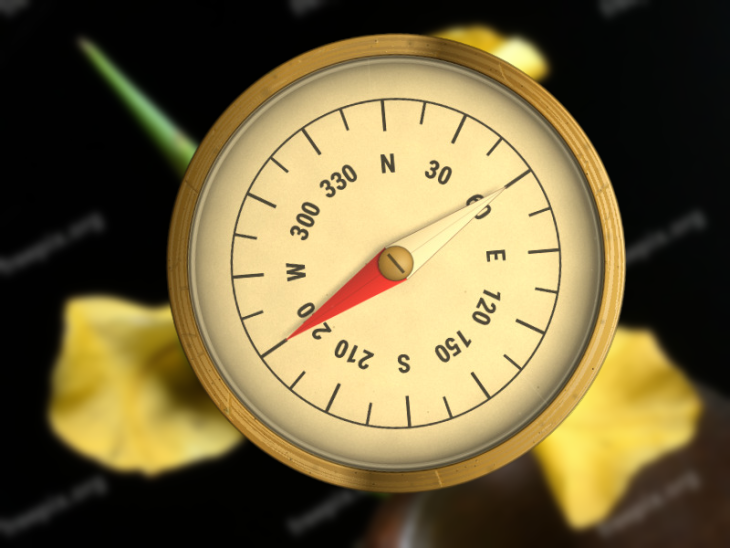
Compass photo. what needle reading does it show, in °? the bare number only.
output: 240
